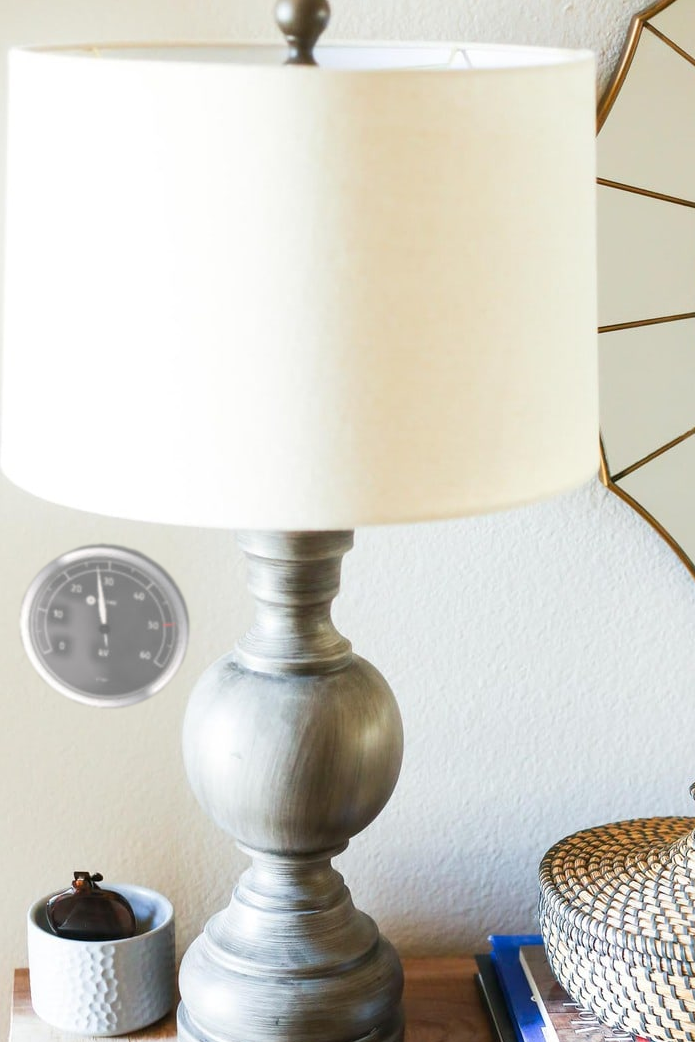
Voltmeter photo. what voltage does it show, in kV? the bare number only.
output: 27.5
